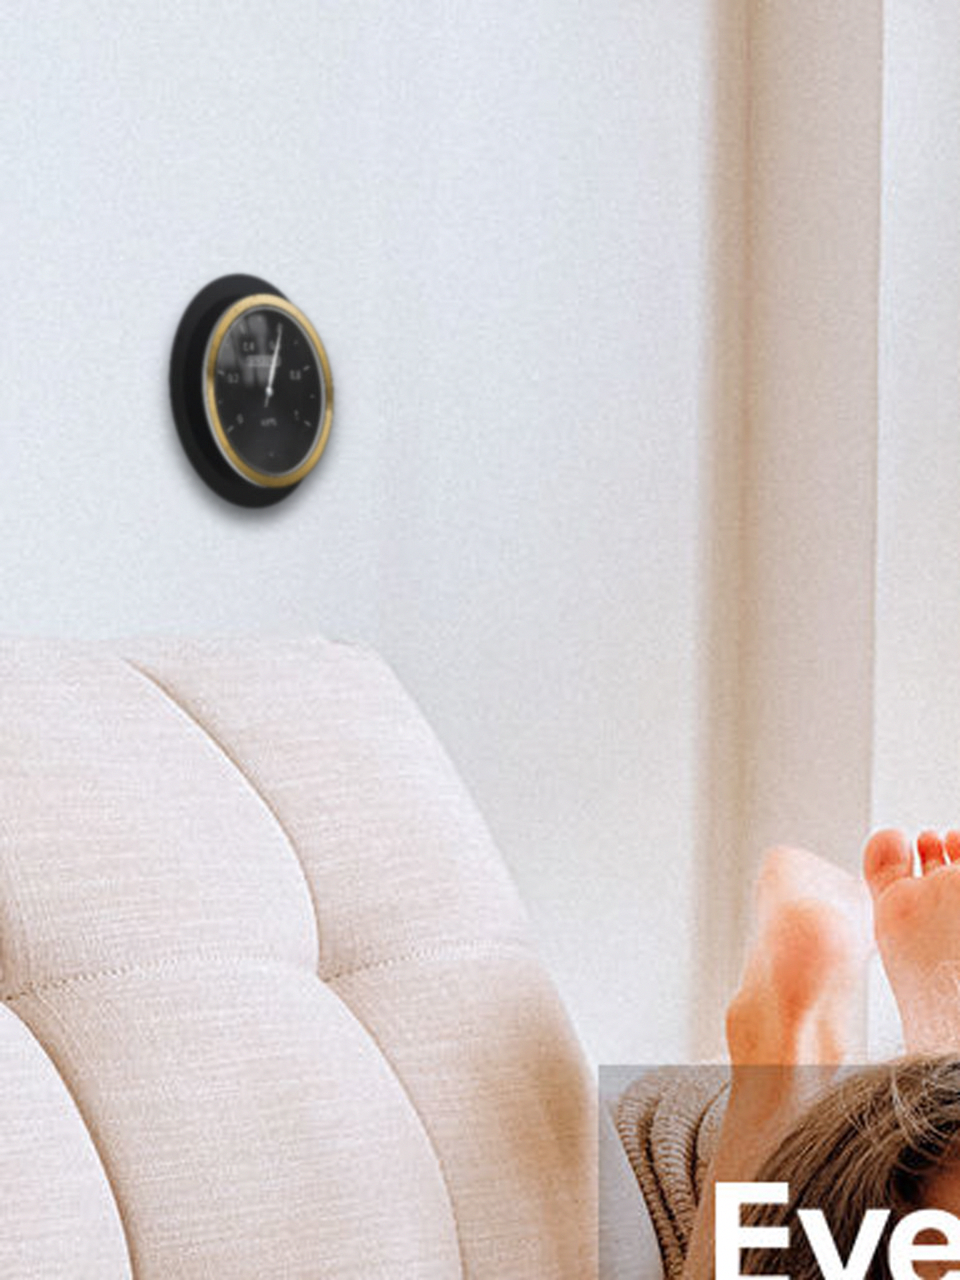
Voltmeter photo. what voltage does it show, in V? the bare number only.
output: 0.6
